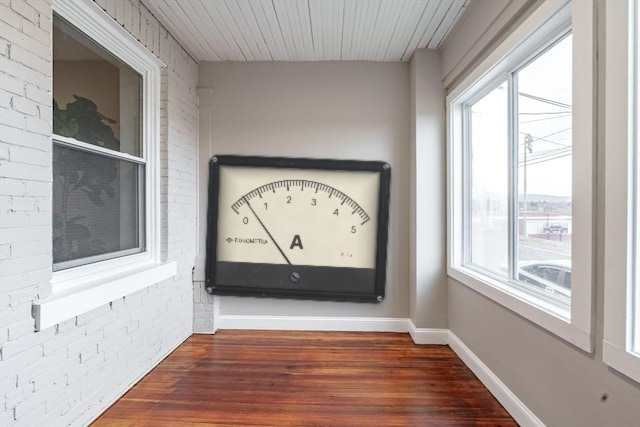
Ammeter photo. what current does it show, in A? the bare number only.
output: 0.5
